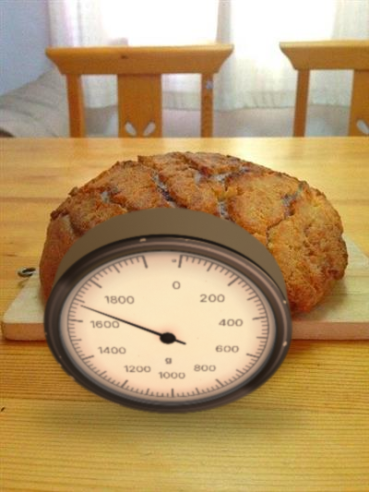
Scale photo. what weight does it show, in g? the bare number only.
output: 1700
